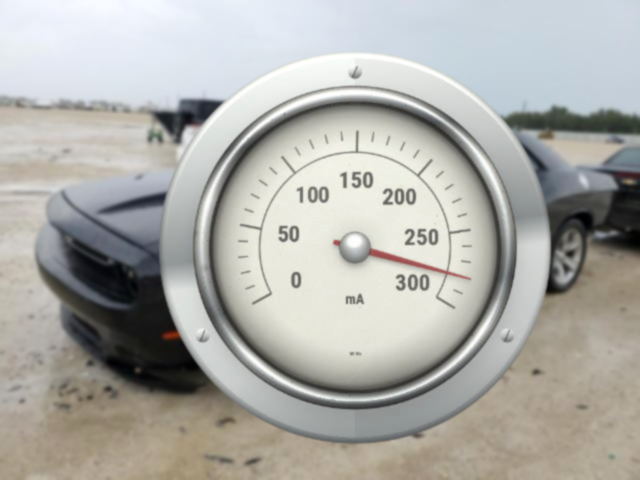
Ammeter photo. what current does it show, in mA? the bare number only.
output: 280
